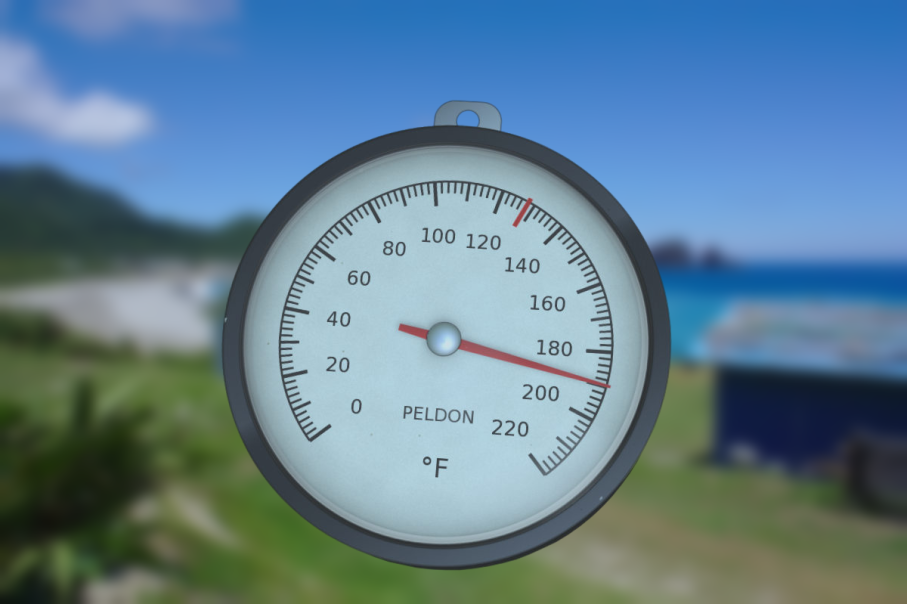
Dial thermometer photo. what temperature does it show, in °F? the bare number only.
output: 190
